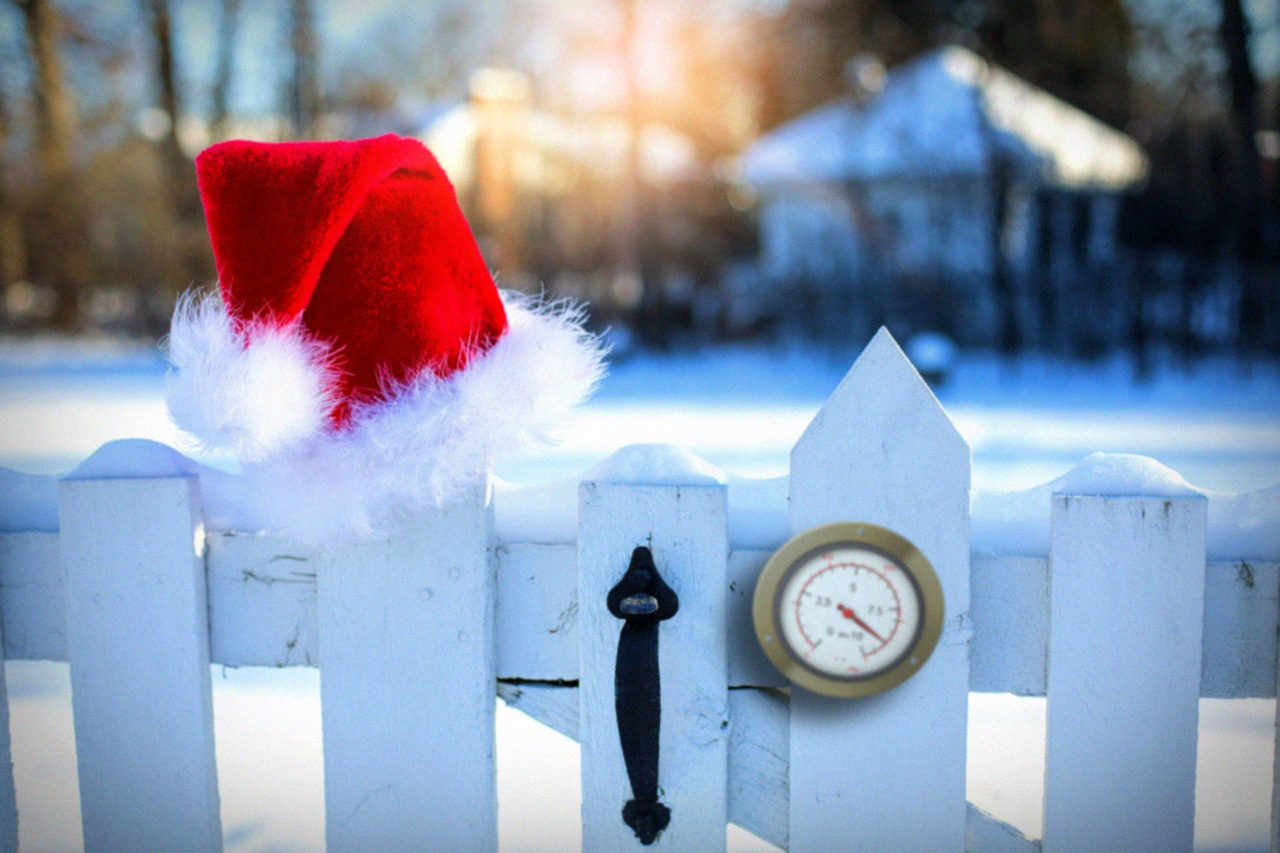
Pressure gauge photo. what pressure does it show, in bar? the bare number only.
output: 9
